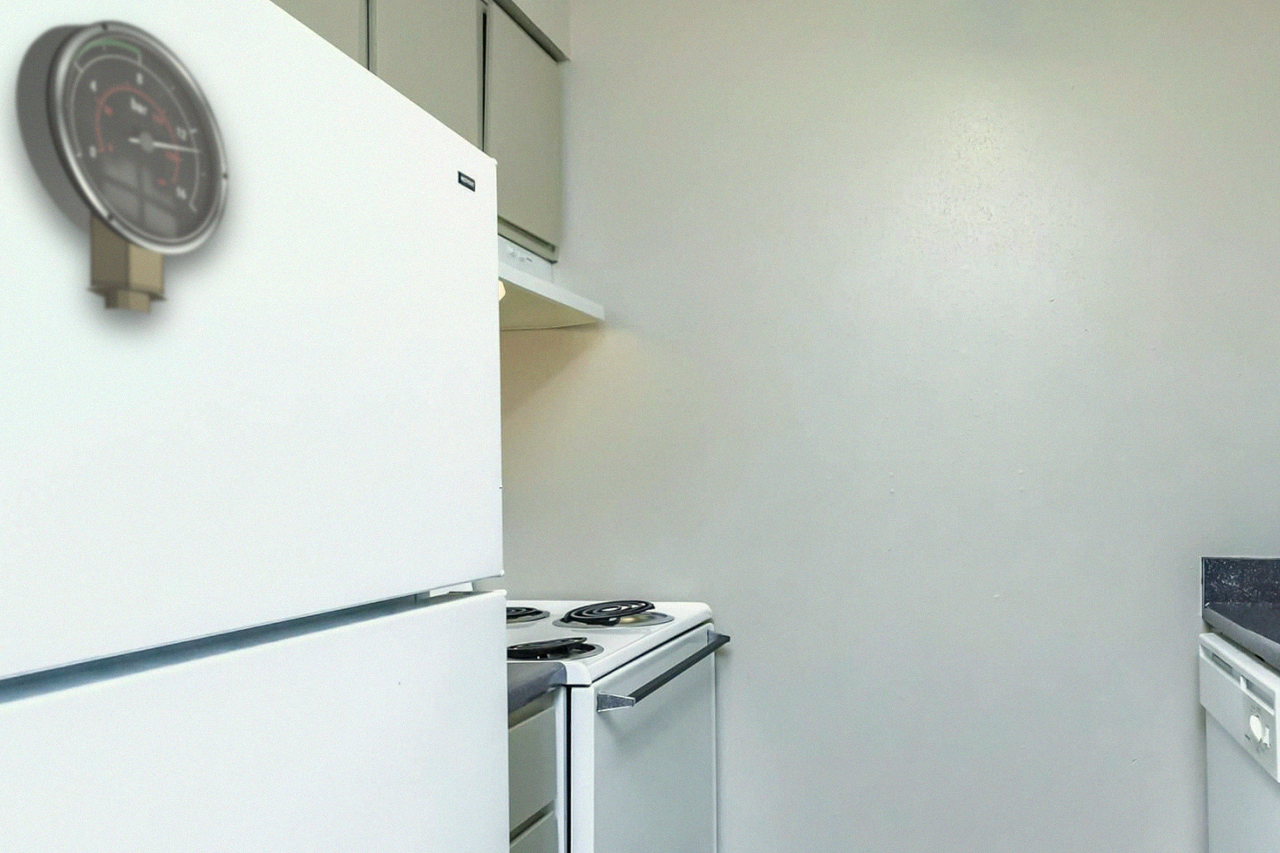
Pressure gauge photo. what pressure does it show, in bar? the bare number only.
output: 13
